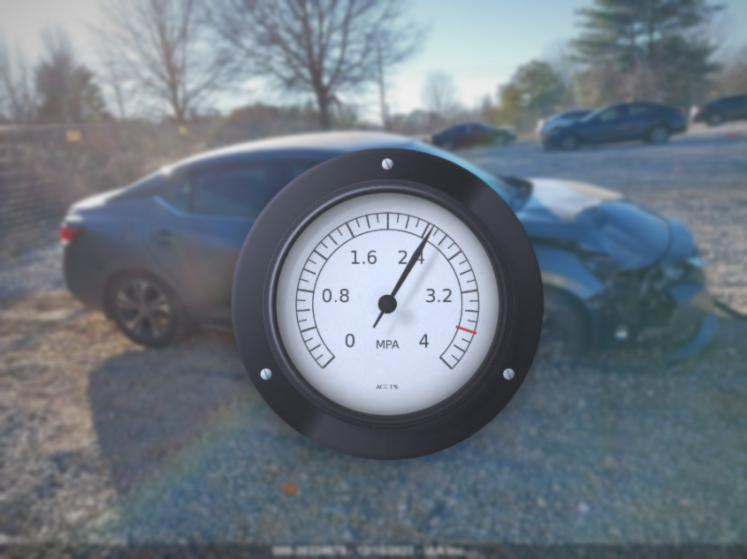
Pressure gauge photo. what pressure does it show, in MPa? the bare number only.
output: 2.45
